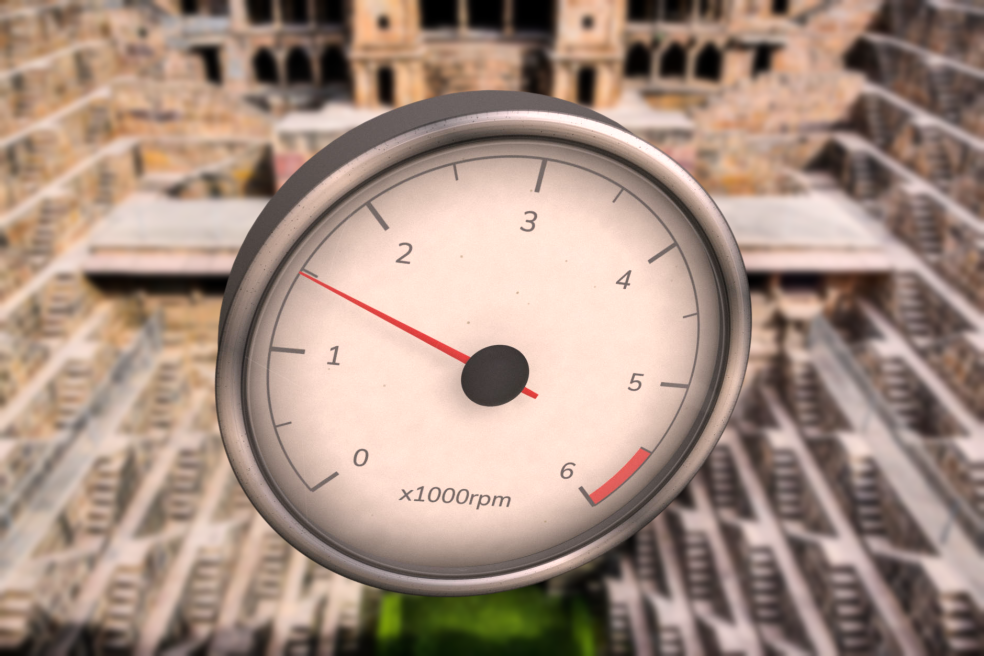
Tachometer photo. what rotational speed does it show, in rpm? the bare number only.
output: 1500
